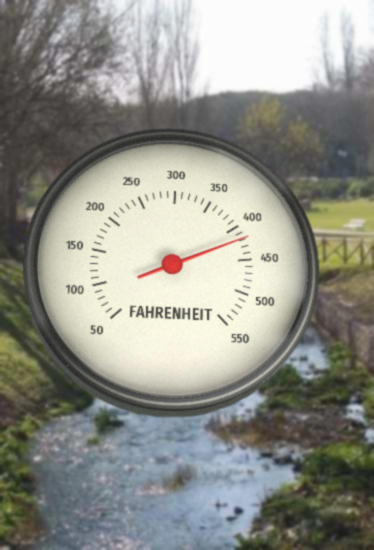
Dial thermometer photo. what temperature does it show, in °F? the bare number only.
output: 420
